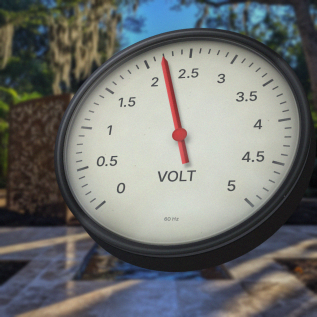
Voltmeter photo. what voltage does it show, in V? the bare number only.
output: 2.2
